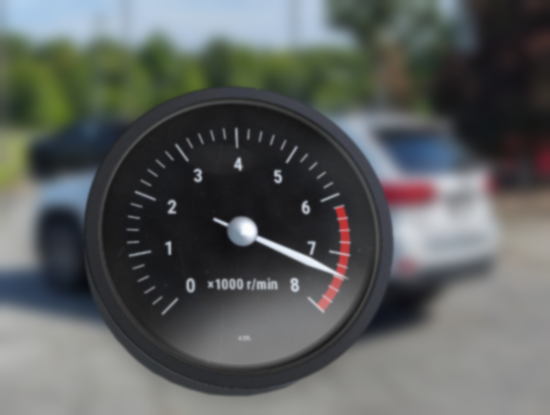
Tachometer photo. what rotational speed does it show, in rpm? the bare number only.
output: 7400
